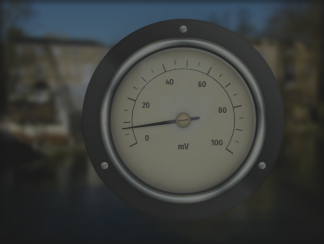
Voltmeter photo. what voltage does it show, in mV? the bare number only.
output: 7.5
